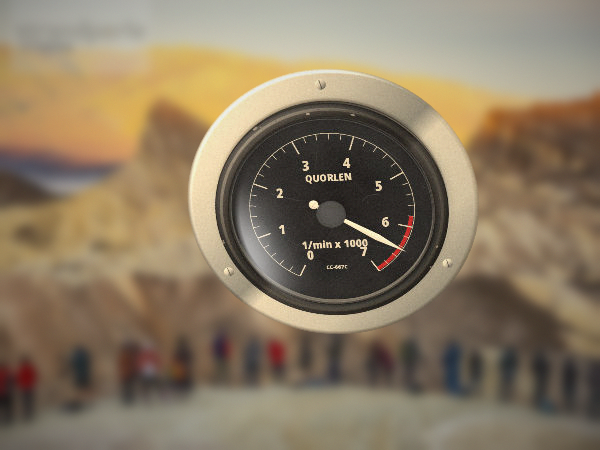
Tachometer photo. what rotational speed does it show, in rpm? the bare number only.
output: 6400
